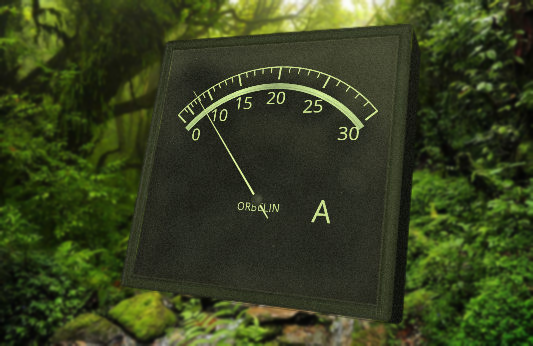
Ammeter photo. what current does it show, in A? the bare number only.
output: 8
